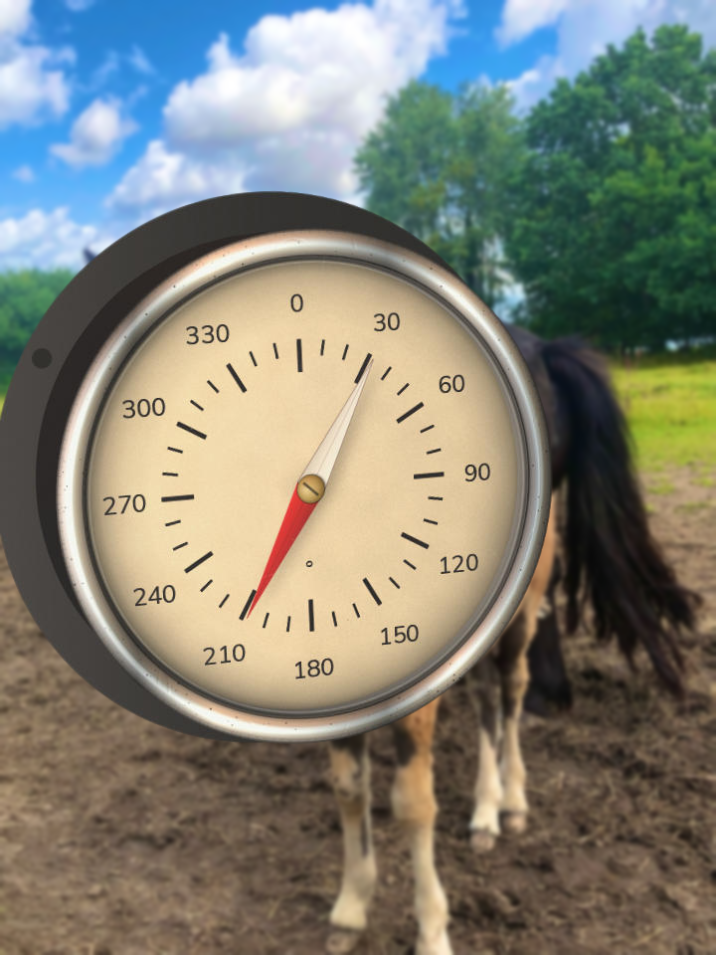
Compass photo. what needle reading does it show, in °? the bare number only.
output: 210
